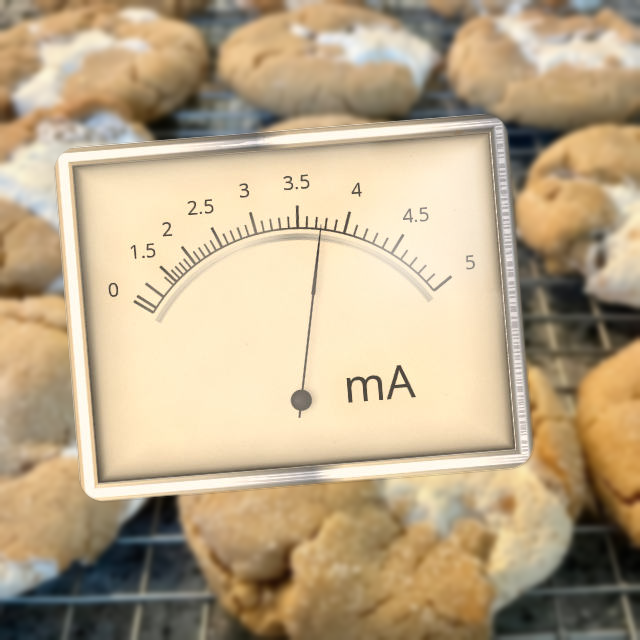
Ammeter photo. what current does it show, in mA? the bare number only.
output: 3.75
